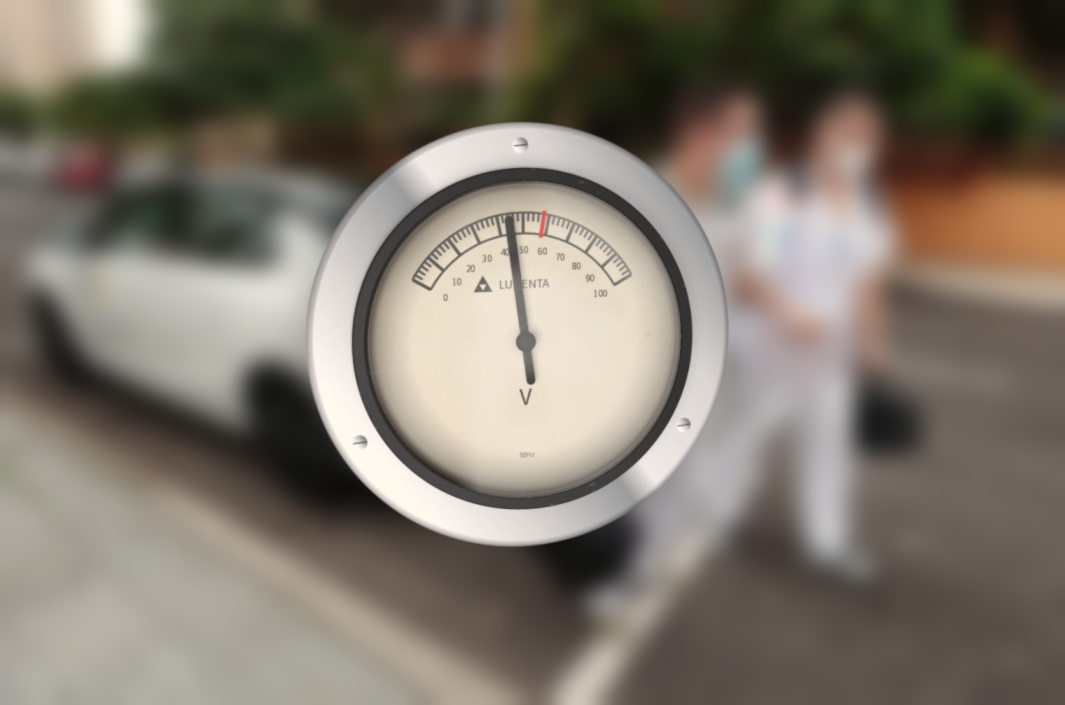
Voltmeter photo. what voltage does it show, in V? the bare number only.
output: 44
